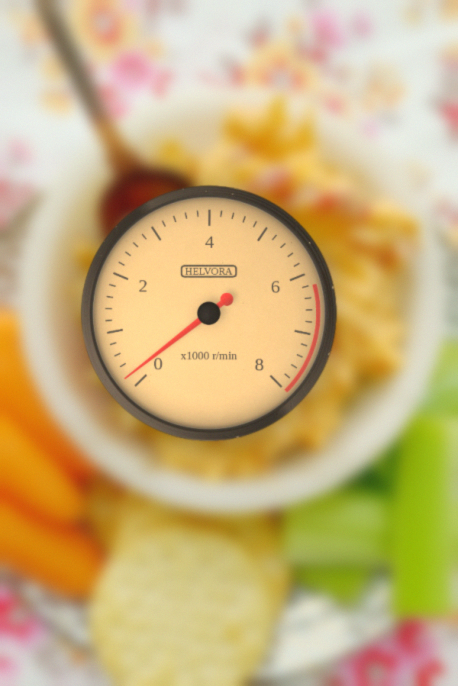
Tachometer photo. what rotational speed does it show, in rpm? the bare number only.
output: 200
